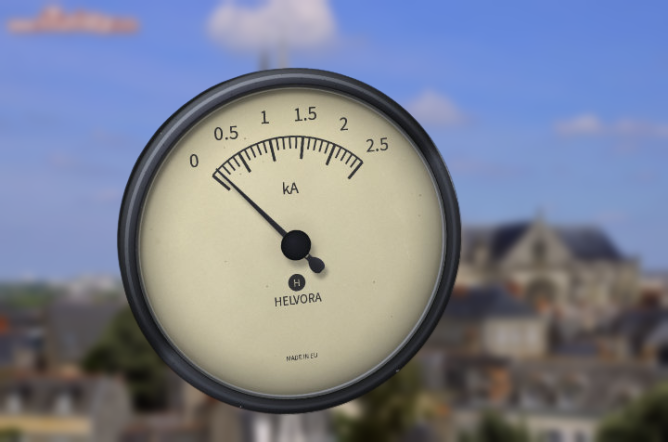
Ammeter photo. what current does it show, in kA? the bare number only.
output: 0.1
